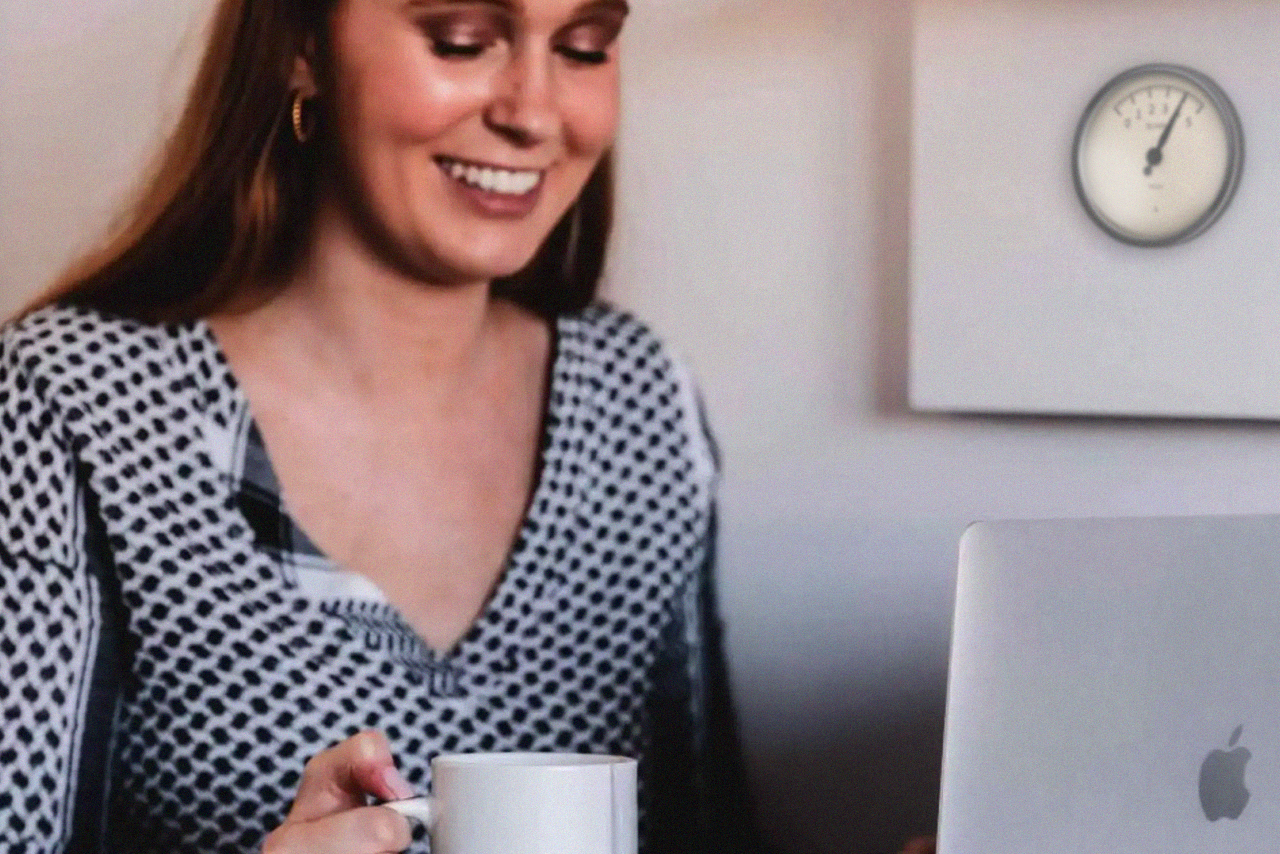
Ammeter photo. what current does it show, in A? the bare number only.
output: 4
